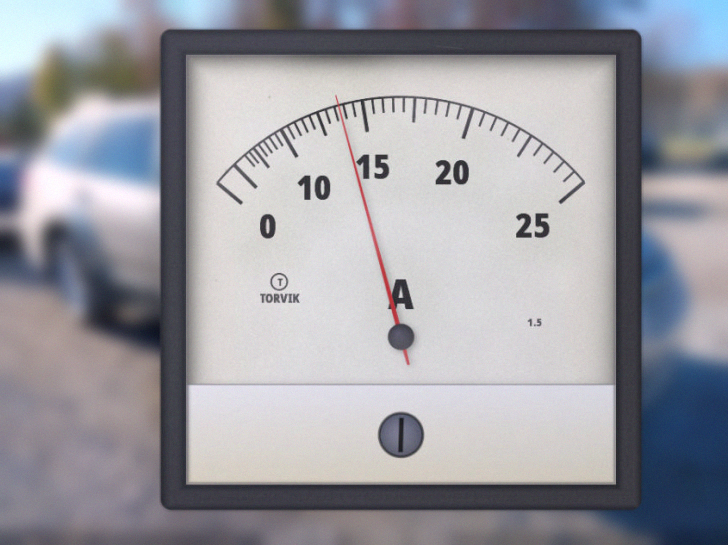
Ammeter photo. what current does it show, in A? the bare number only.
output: 13.75
